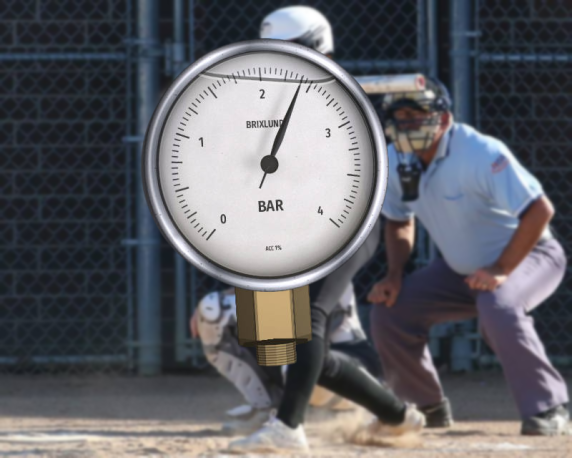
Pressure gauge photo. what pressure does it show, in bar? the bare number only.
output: 2.4
